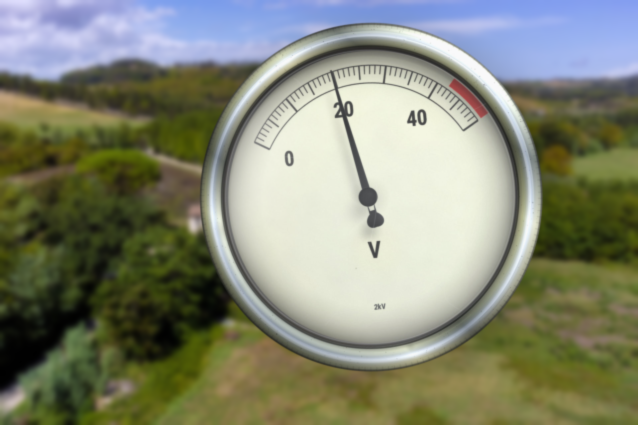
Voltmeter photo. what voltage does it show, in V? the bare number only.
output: 20
